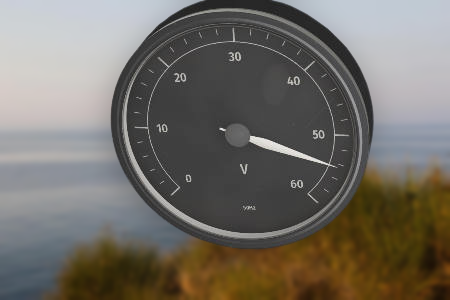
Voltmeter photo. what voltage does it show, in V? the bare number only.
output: 54
